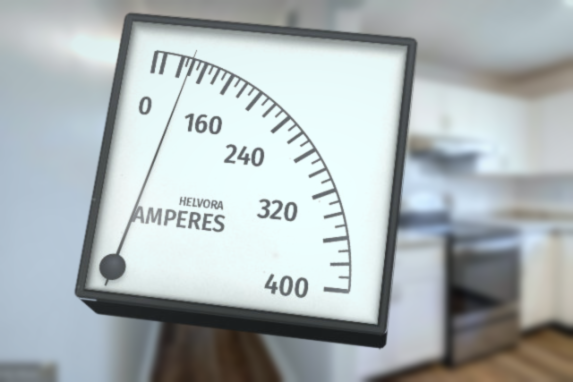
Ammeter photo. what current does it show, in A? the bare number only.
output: 100
